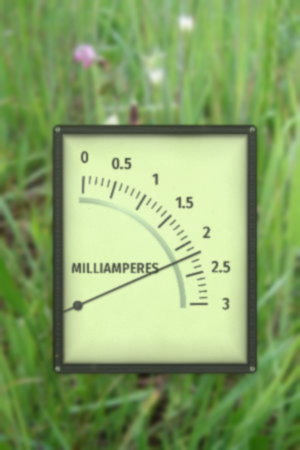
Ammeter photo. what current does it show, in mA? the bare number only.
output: 2.2
